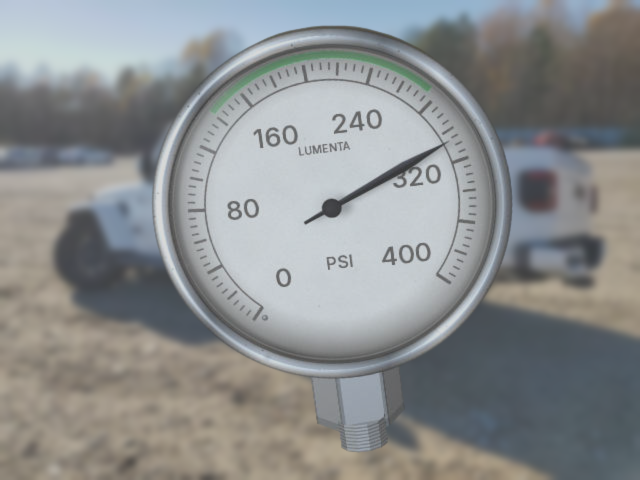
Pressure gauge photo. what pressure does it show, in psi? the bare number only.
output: 305
